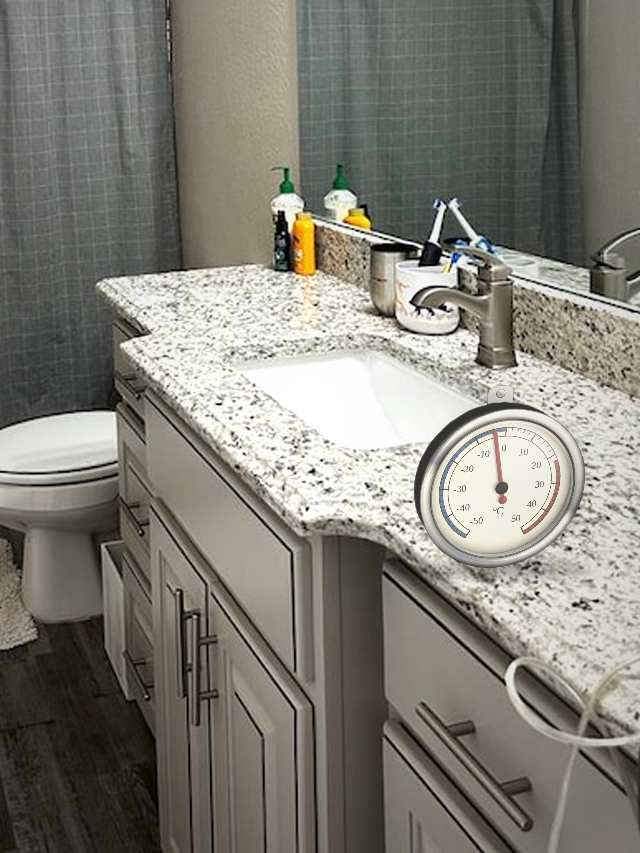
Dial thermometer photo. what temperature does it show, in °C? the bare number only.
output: -4
